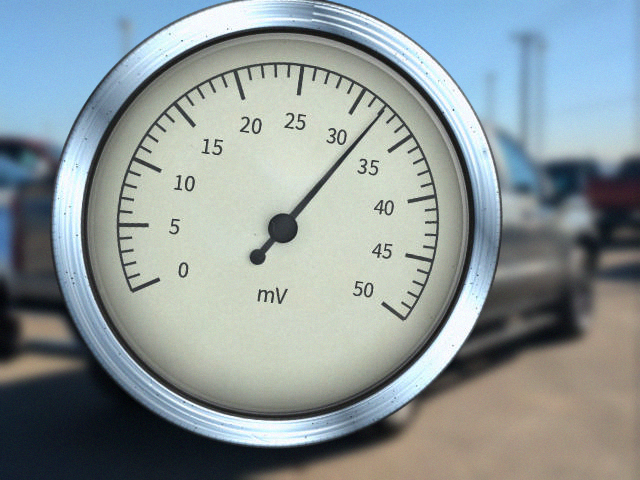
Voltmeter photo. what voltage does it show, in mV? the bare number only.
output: 32
